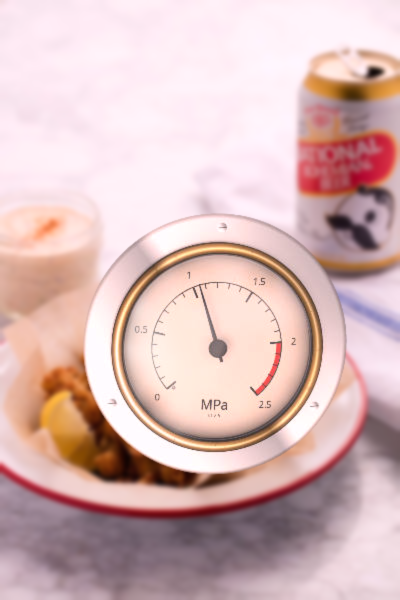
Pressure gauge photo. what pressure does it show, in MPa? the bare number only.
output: 1.05
